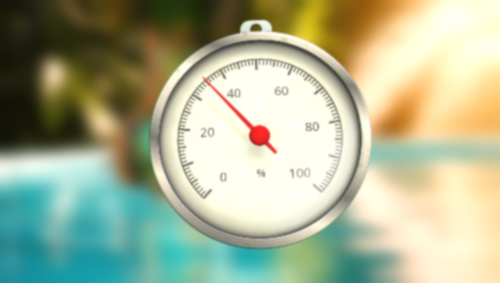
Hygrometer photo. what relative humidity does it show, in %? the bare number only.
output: 35
